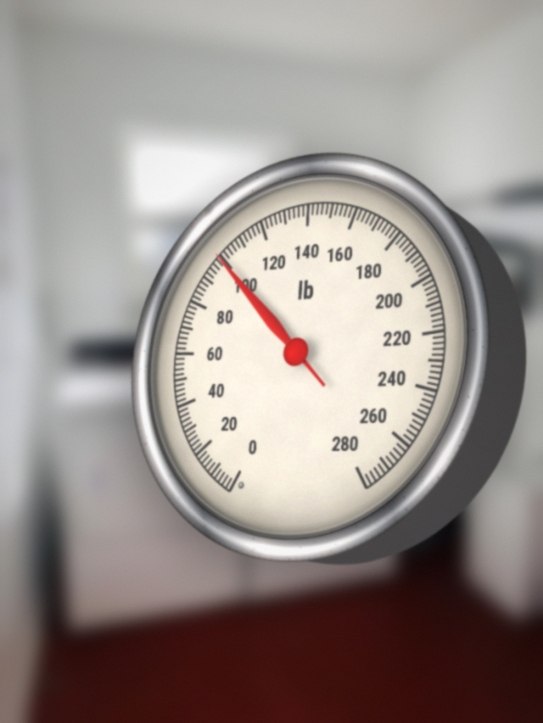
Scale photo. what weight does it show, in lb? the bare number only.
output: 100
